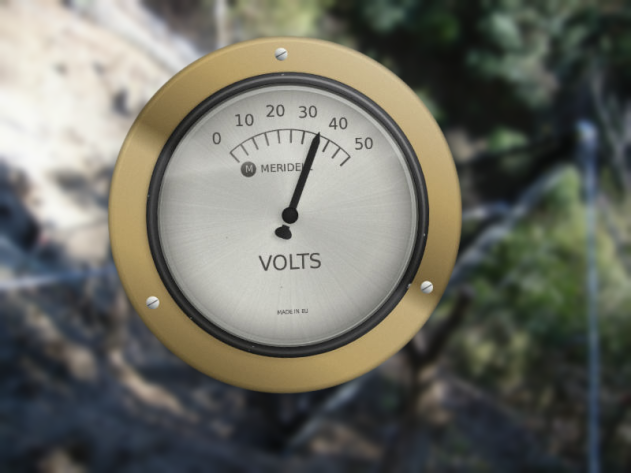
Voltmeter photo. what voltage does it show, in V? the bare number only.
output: 35
